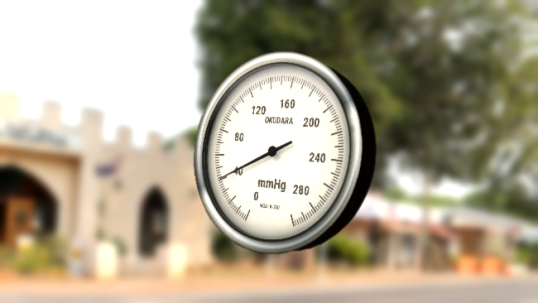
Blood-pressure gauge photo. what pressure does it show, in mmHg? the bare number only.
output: 40
